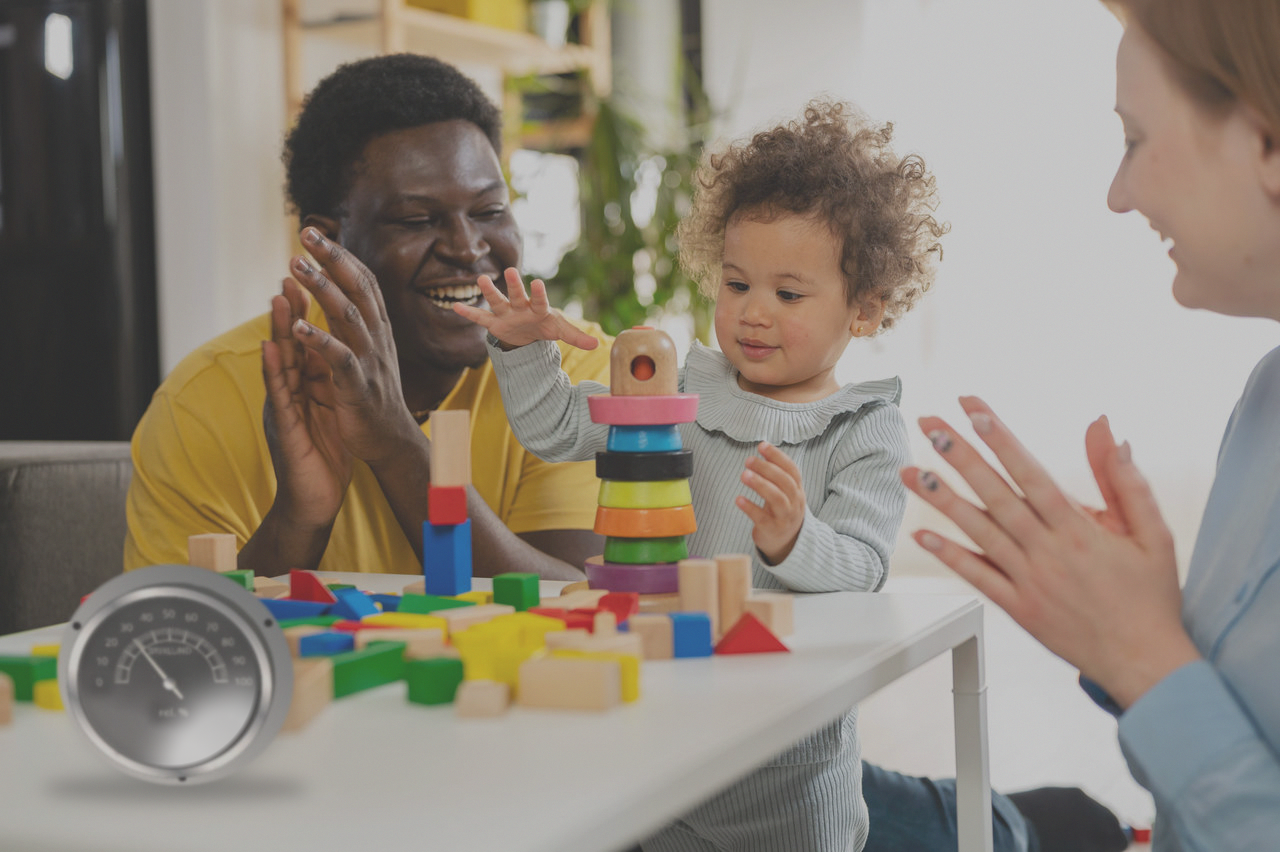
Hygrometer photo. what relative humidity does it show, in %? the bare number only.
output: 30
